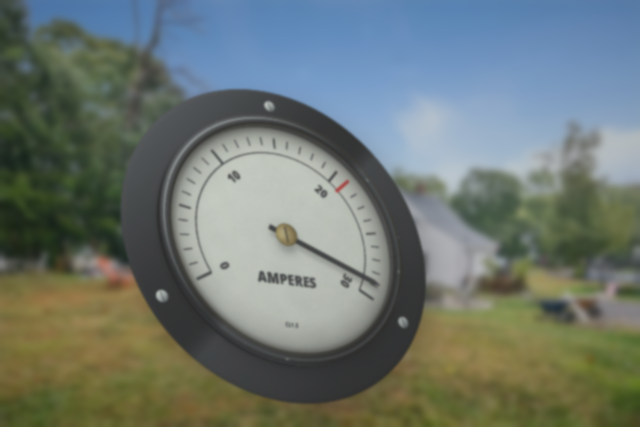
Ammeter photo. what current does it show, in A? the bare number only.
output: 29
